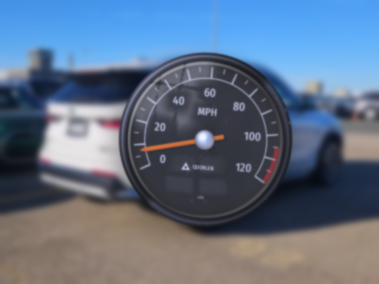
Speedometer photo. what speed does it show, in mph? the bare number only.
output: 7.5
